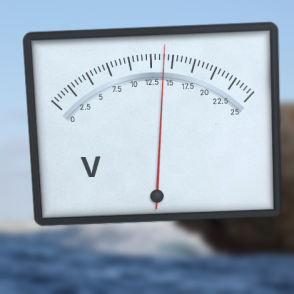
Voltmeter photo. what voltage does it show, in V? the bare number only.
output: 14
